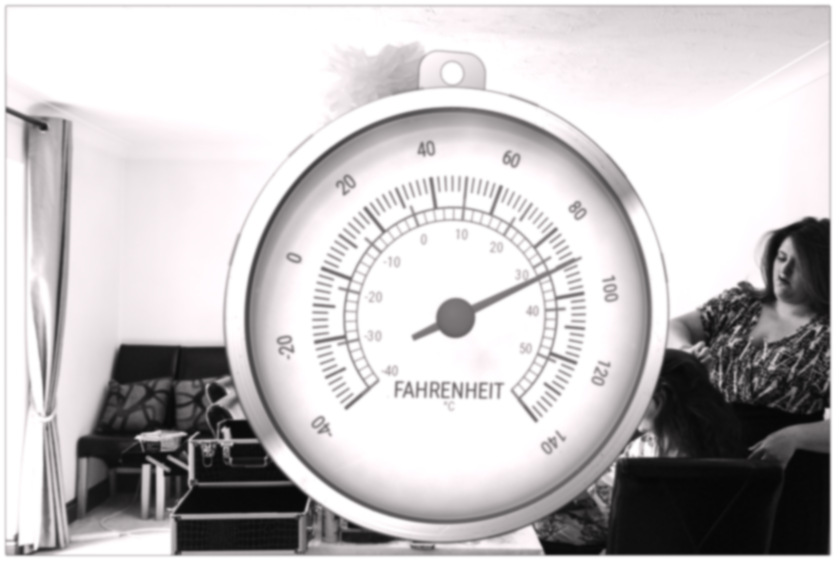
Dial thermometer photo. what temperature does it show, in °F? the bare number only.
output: 90
